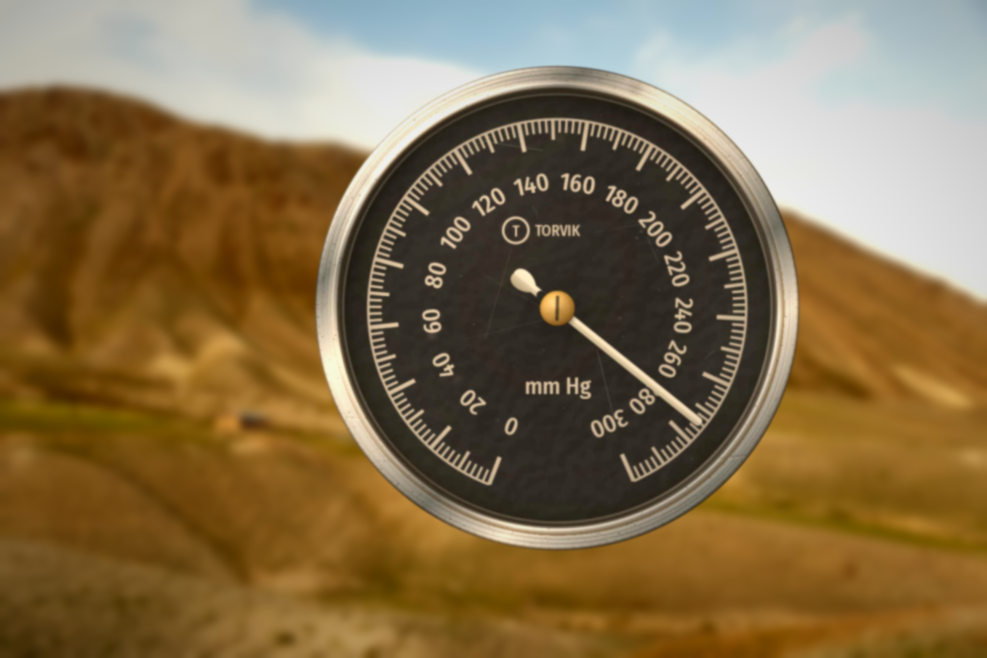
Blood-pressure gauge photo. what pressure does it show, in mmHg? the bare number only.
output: 274
